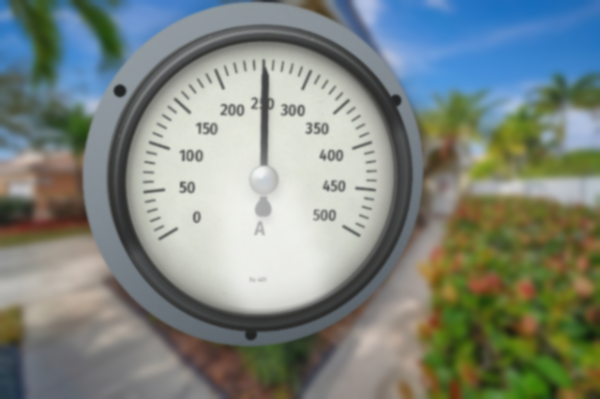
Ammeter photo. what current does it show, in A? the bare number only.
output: 250
